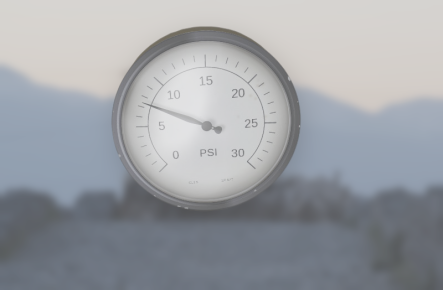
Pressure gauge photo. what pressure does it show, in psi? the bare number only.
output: 7.5
